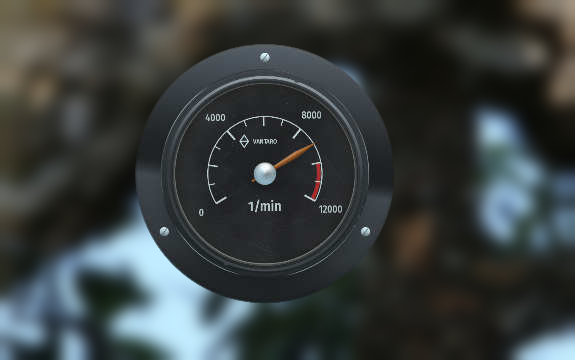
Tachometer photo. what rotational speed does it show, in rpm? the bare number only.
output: 9000
